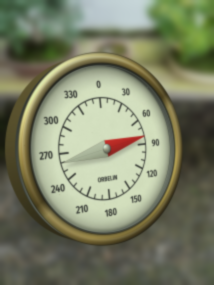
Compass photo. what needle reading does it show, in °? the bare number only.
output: 80
